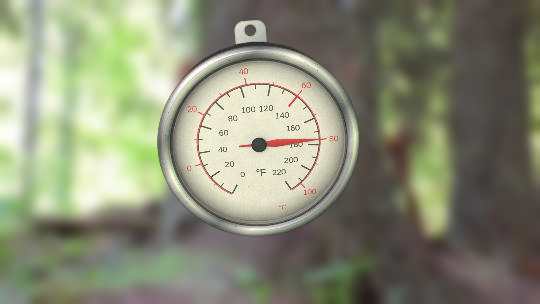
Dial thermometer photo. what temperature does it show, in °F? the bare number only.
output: 175
